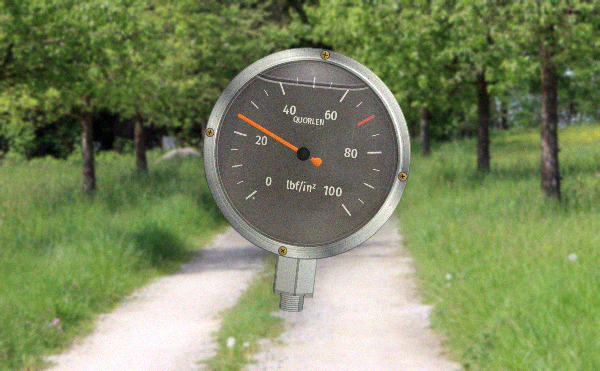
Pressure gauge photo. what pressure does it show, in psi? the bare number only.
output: 25
